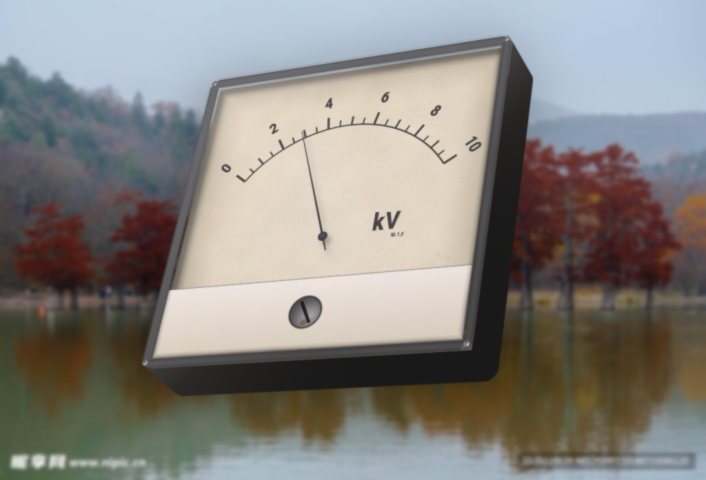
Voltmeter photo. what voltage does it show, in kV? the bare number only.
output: 3
